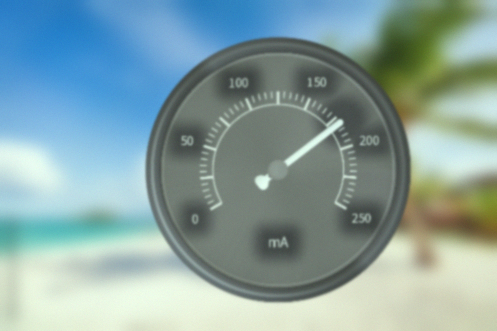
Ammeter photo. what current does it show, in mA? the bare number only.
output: 180
